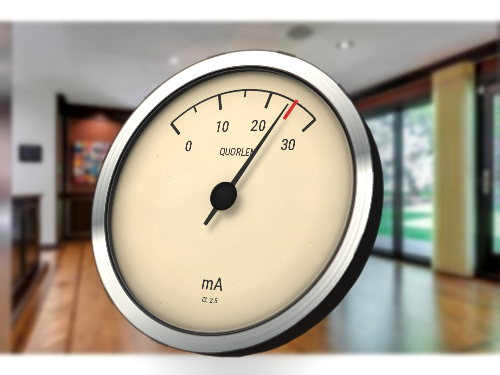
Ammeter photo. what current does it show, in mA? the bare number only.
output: 25
